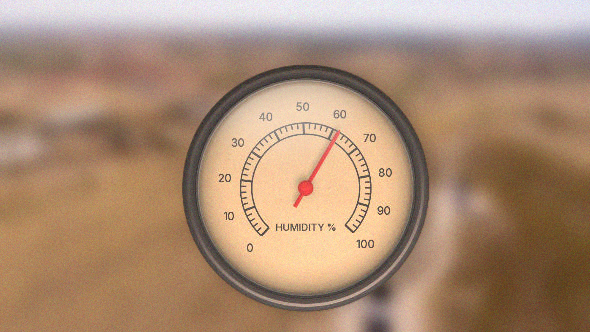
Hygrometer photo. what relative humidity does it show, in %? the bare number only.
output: 62
